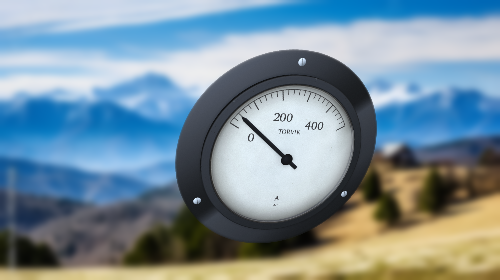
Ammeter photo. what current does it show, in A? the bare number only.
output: 40
